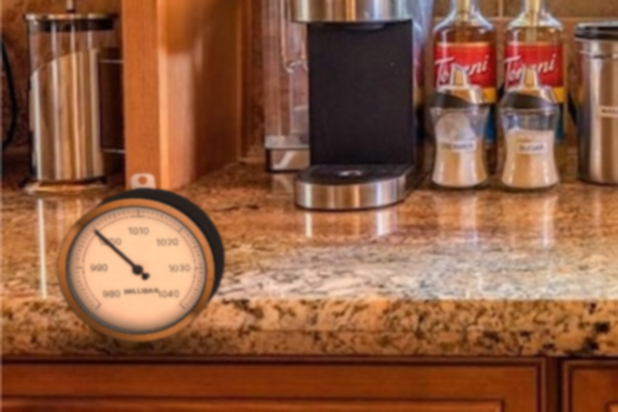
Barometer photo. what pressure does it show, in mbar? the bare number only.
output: 1000
